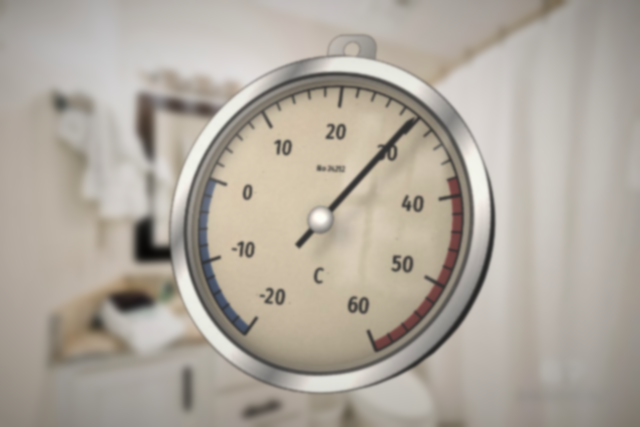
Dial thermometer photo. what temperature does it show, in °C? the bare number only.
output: 30
